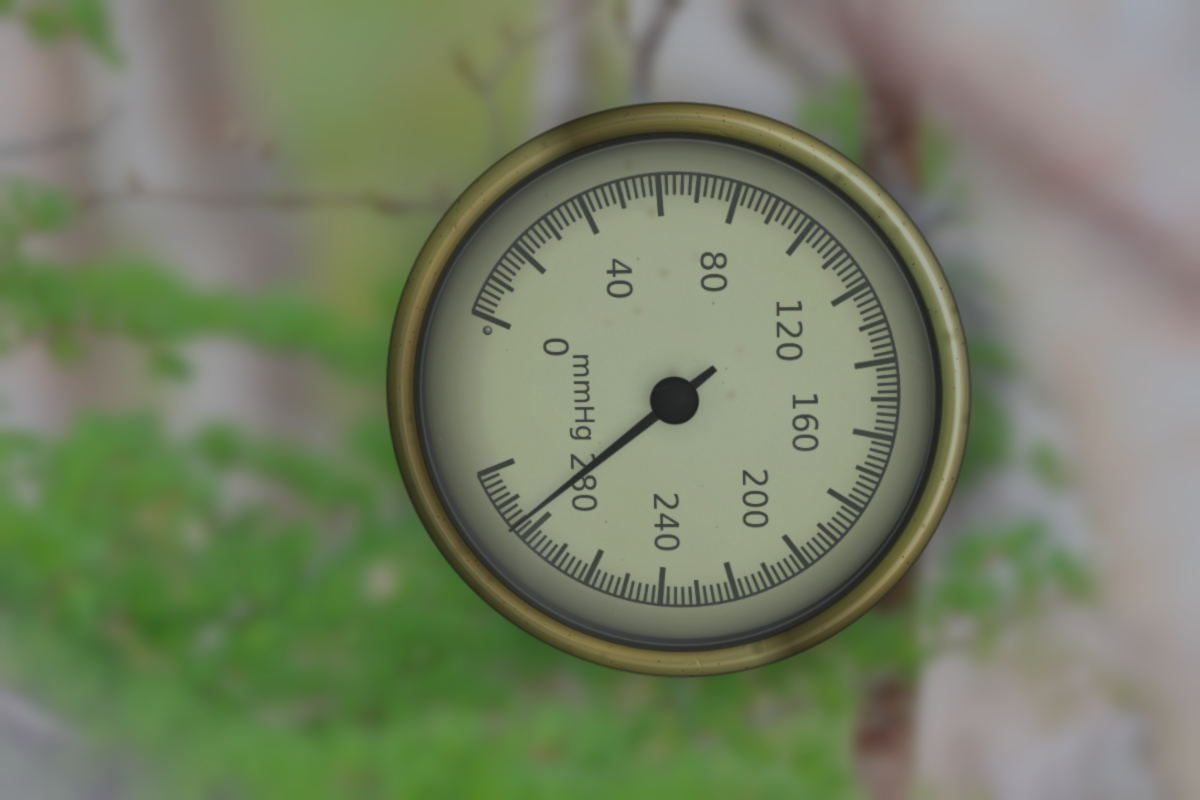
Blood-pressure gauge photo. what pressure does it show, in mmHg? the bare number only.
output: 284
